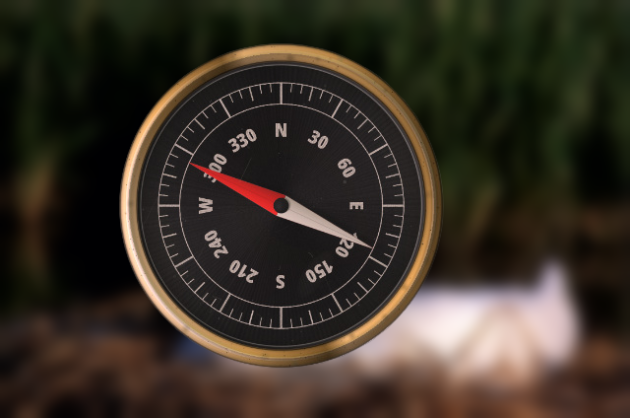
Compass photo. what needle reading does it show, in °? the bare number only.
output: 295
